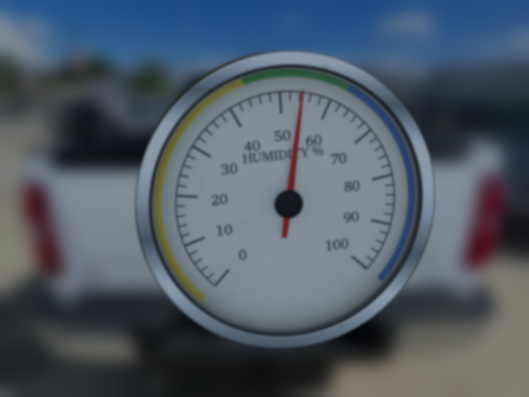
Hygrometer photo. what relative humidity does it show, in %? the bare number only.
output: 54
